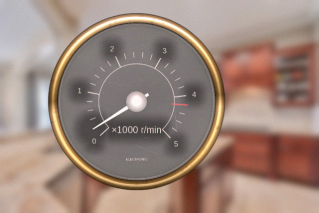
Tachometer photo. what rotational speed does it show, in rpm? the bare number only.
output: 200
